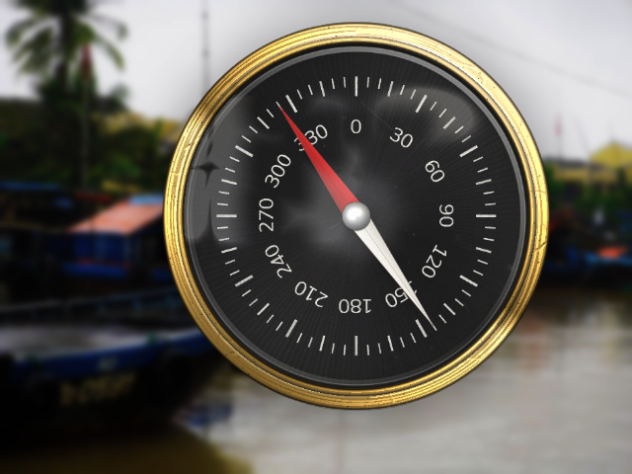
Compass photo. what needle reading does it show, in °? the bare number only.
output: 325
